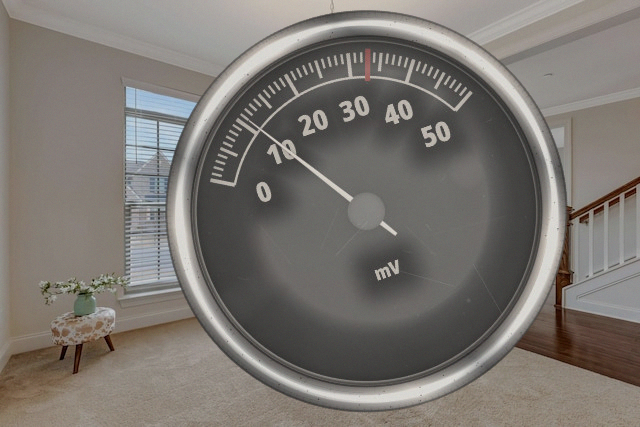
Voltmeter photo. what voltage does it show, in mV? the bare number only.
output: 11
